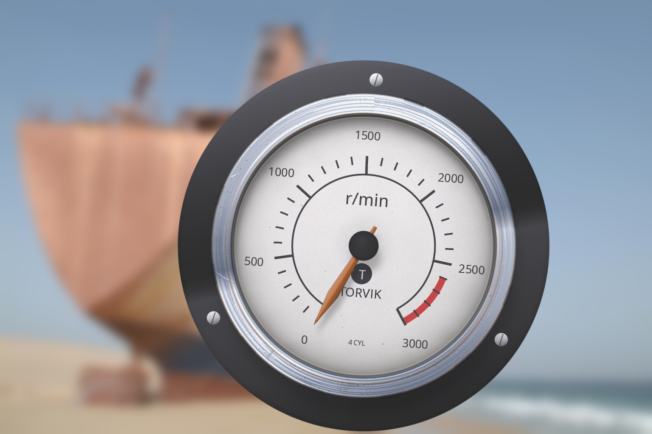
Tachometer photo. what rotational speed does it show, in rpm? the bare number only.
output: 0
